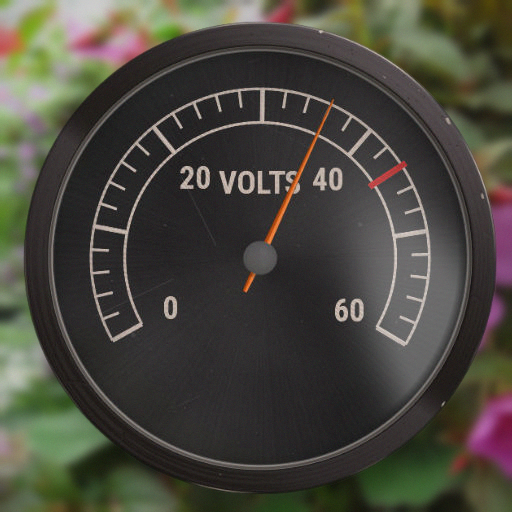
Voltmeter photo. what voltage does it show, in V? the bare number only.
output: 36
